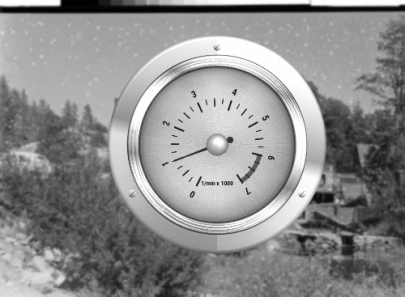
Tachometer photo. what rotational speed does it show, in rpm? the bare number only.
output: 1000
